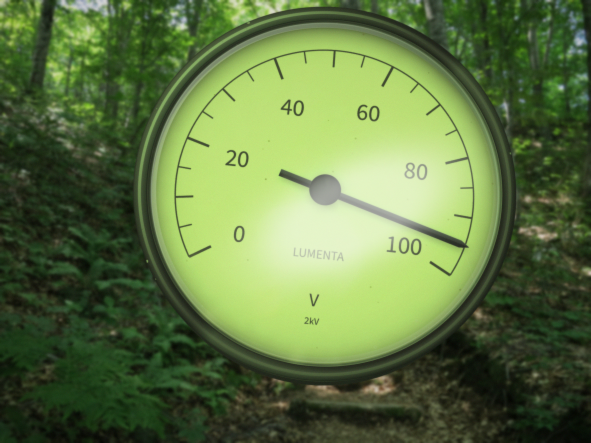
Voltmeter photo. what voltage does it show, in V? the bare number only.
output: 95
